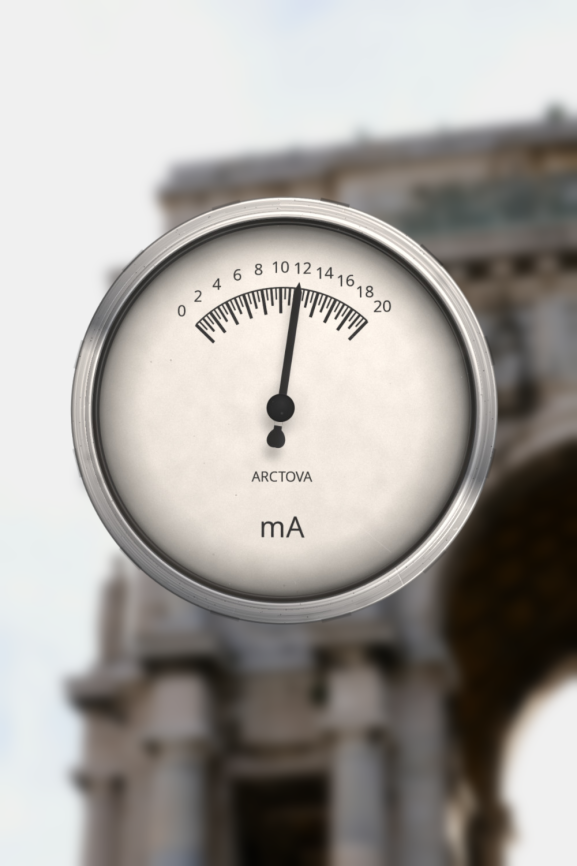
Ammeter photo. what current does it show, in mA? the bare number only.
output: 12
